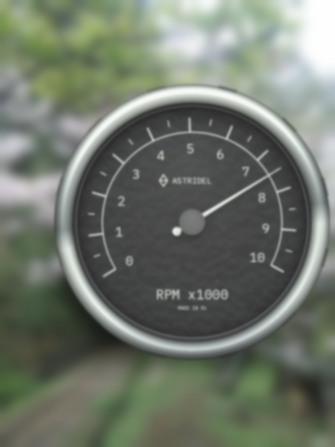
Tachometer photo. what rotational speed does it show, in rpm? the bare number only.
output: 7500
